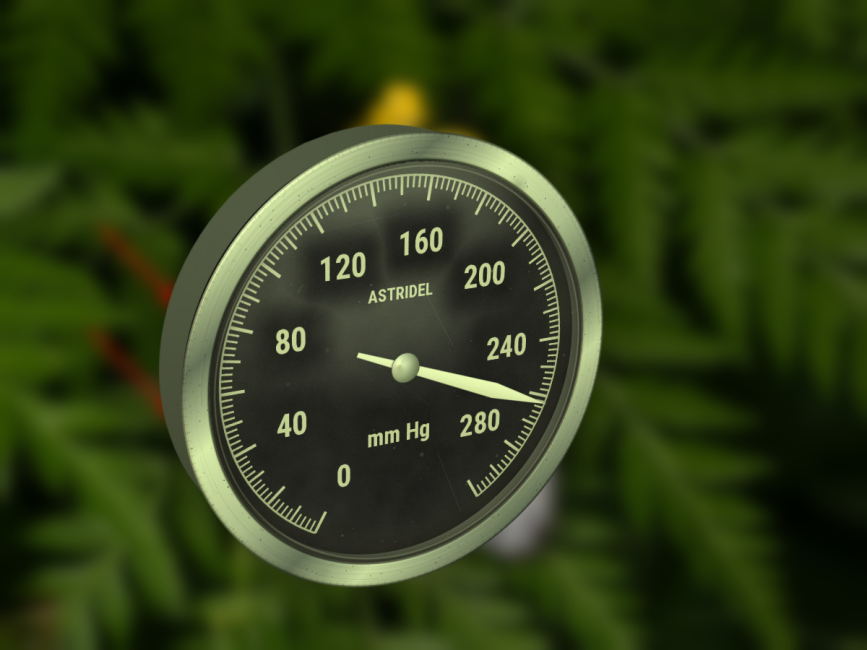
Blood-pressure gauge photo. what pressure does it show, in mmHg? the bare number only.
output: 262
